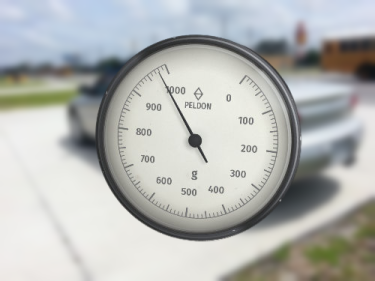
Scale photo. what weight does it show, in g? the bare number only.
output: 980
